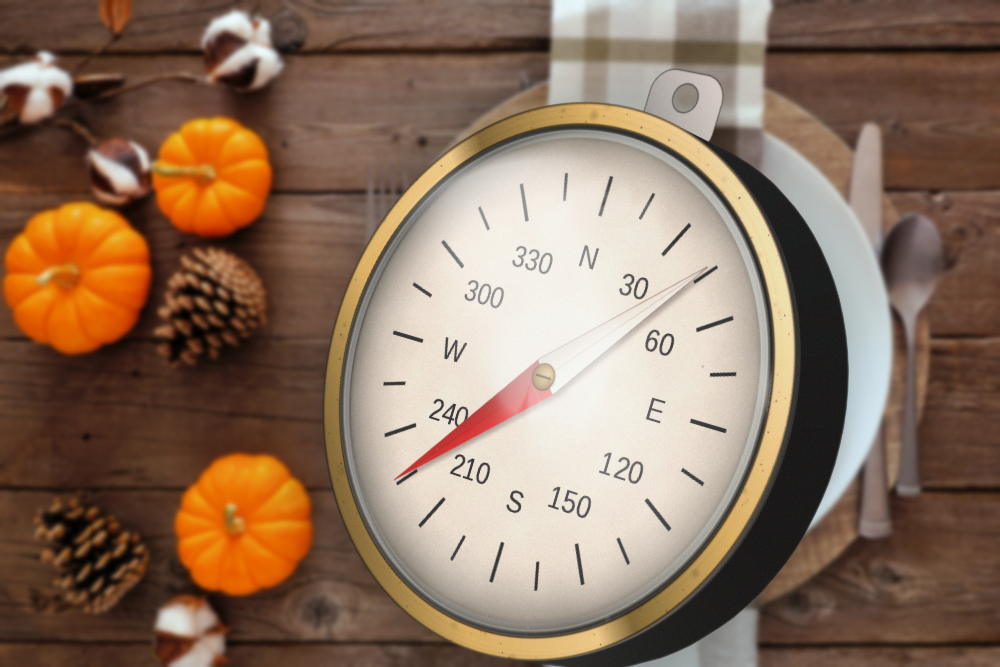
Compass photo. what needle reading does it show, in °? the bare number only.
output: 225
